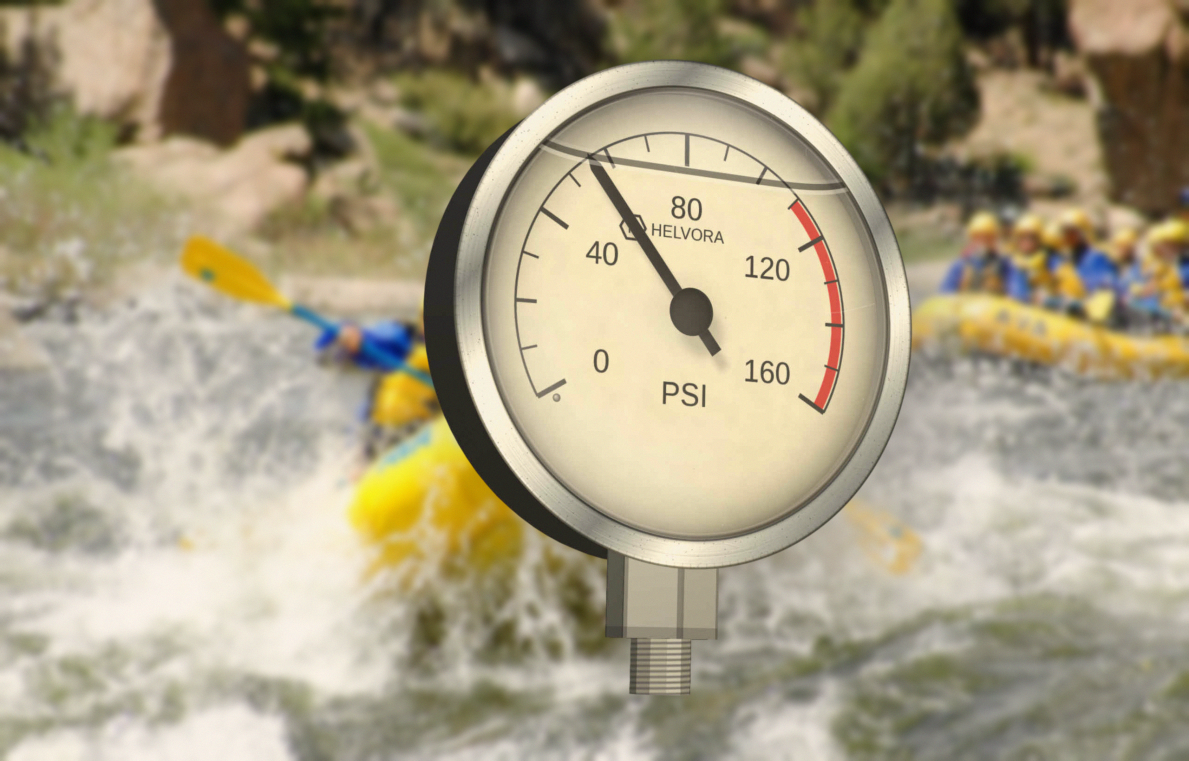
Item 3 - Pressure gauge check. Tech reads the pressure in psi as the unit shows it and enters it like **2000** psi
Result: **55** psi
